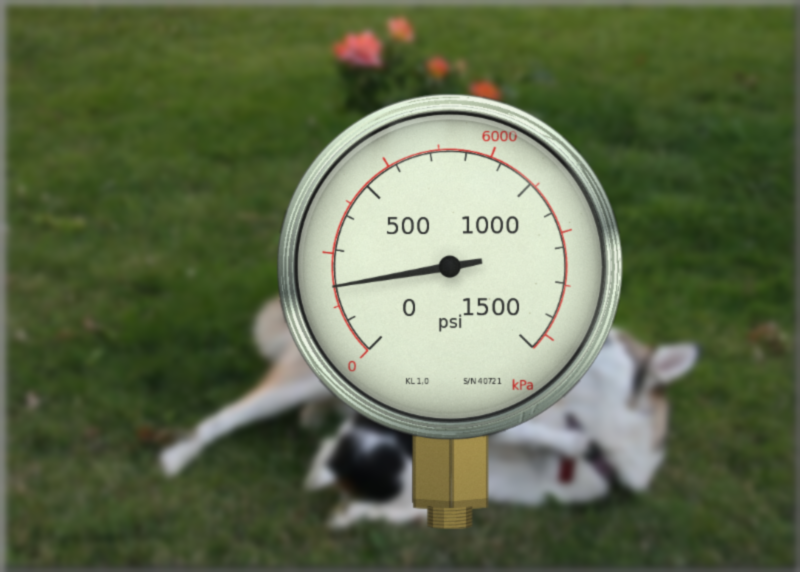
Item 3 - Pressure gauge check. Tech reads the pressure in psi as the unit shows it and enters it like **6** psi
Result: **200** psi
